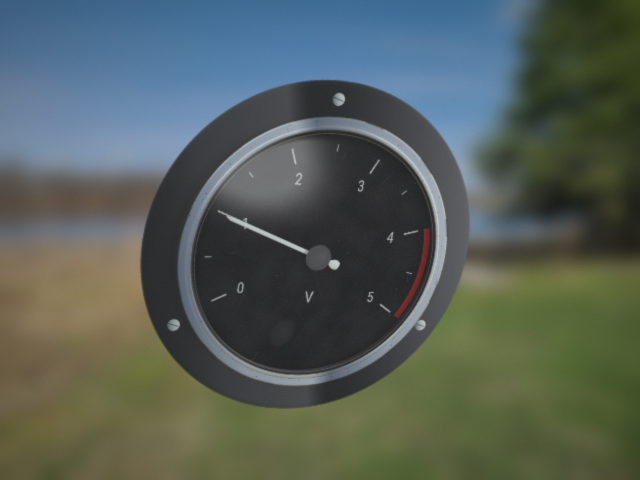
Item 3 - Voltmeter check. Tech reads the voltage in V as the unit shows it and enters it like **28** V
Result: **1** V
